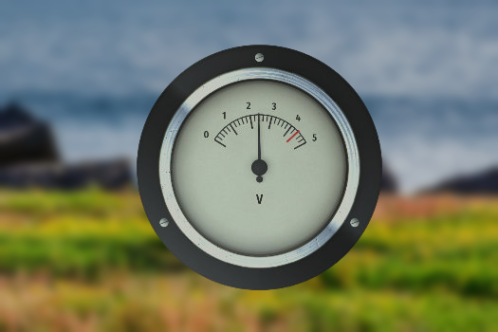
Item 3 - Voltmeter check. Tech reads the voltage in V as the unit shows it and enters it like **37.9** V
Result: **2.4** V
